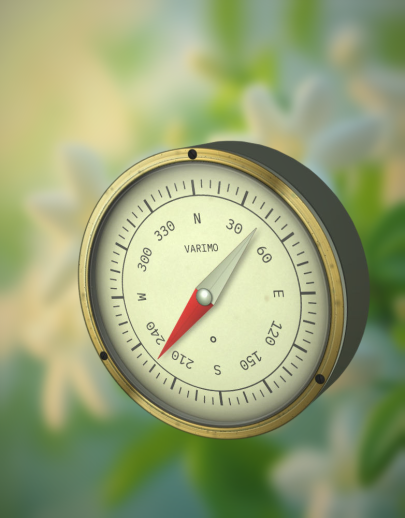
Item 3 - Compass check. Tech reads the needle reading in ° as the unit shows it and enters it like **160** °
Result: **225** °
